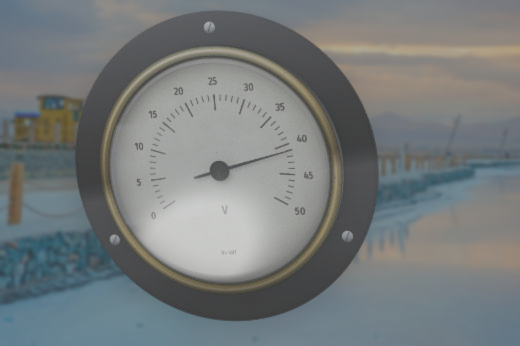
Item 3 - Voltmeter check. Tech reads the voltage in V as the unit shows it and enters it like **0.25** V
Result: **41** V
